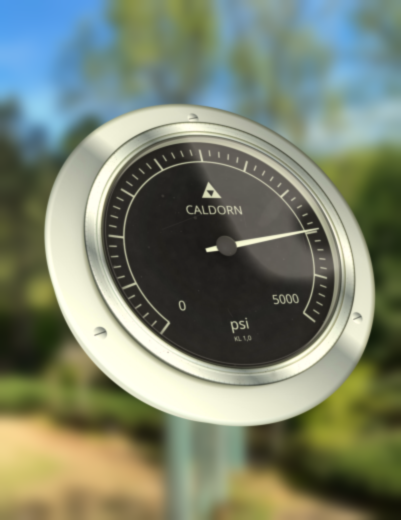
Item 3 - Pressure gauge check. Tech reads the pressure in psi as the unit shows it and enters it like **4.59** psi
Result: **4000** psi
